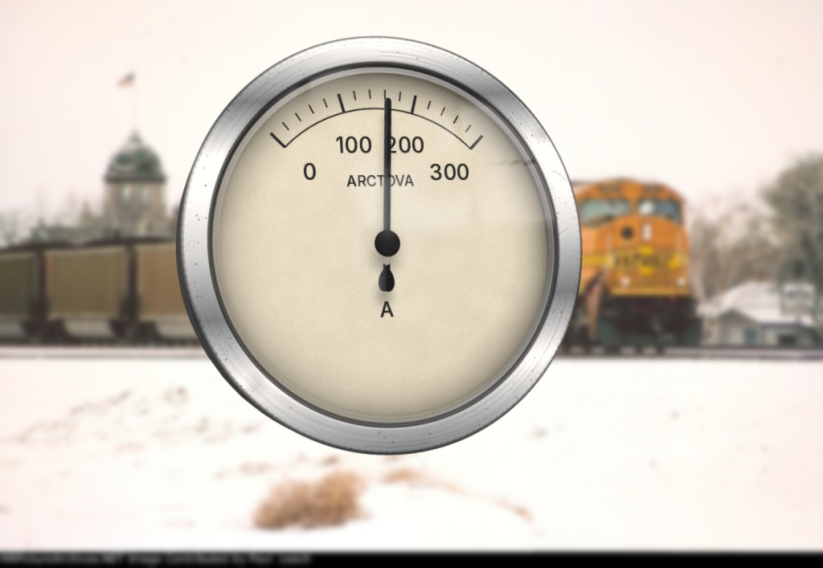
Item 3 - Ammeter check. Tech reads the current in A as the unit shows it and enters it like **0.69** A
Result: **160** A
